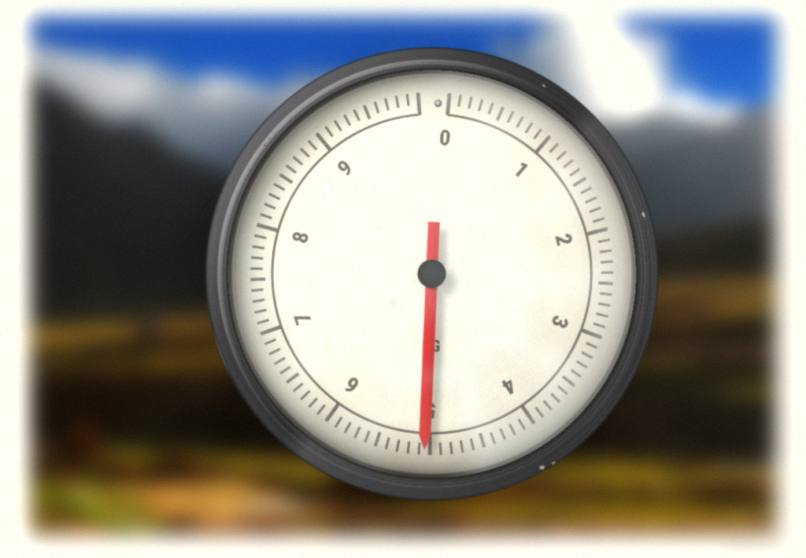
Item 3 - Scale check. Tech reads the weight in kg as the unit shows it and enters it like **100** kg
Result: **5.05** kg
